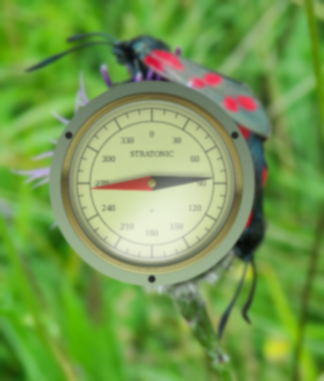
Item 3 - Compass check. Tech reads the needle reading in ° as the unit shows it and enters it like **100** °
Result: **265** °
